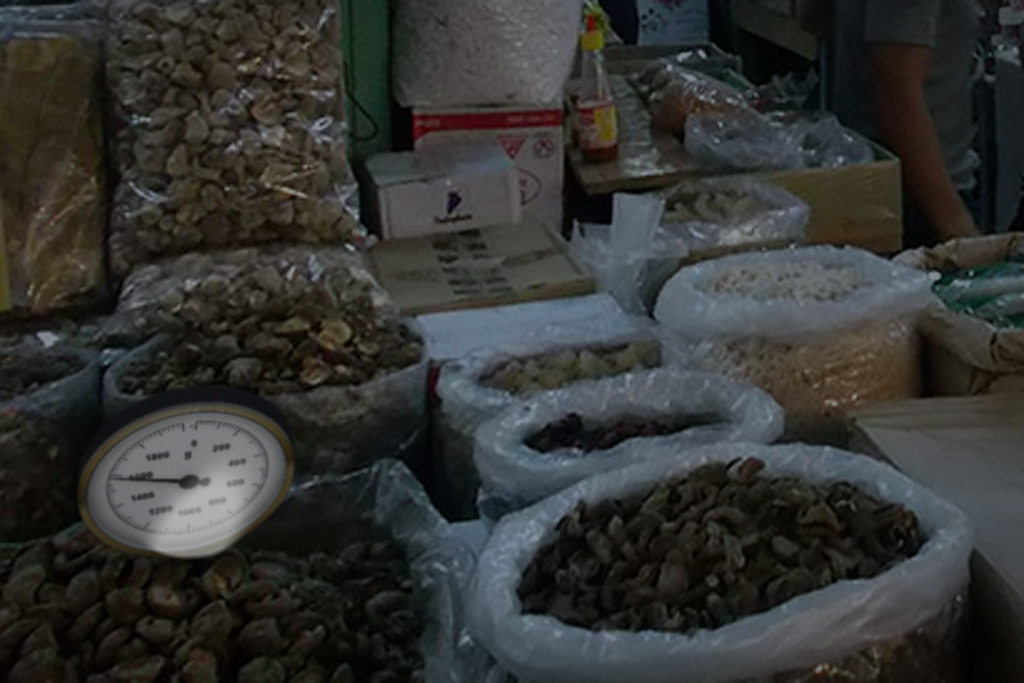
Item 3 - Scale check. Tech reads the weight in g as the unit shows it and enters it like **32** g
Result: **1600** g
